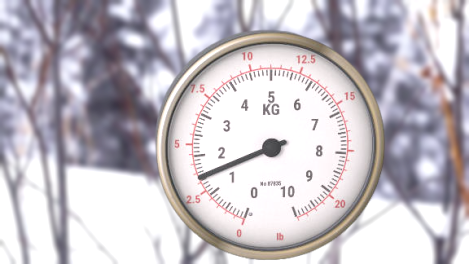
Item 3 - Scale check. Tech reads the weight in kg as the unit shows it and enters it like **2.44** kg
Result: **1.5** kg
